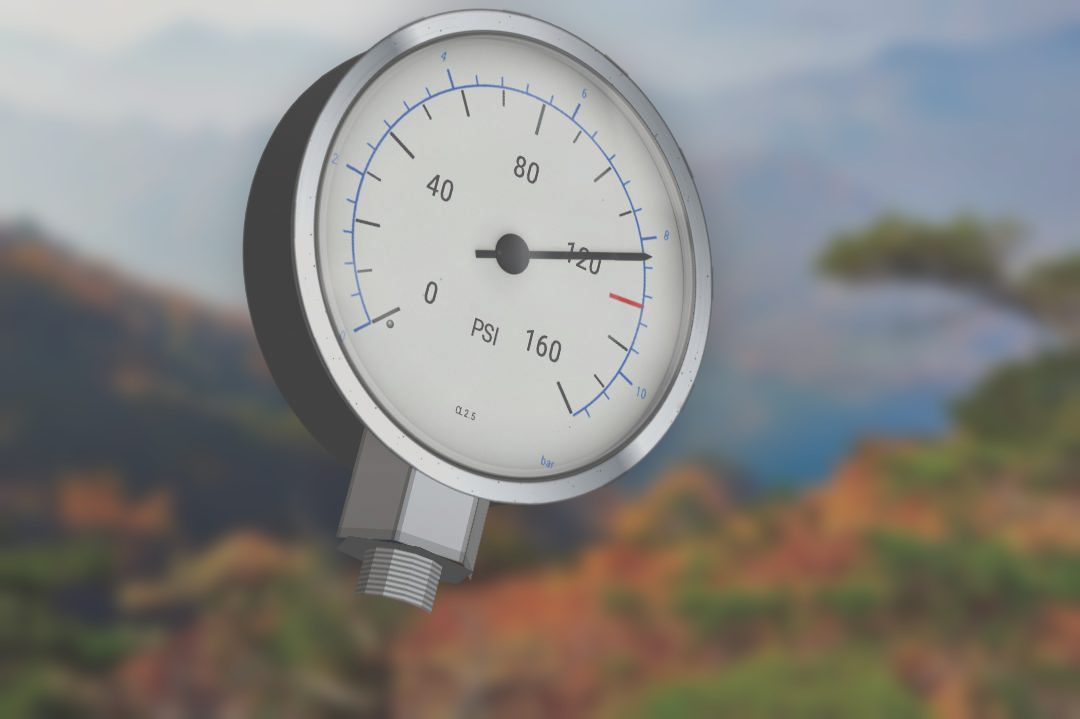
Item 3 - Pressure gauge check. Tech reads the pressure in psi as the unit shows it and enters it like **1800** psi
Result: **120** psi
